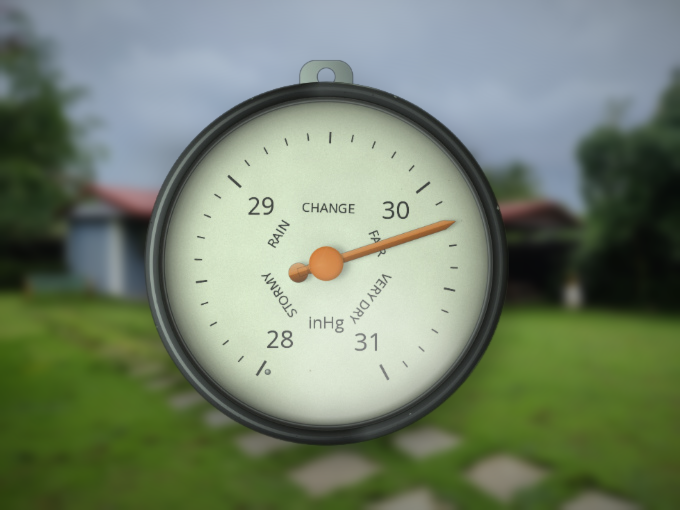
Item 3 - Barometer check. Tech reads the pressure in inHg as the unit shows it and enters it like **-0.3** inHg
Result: **30.2** inHg
